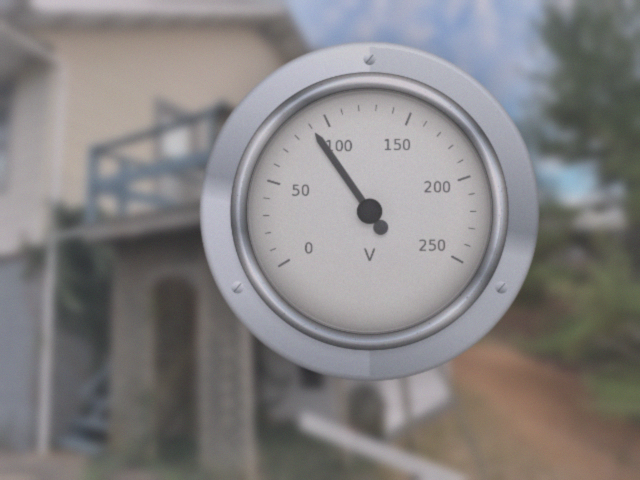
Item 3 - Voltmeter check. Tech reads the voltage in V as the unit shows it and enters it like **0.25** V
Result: **90** V
